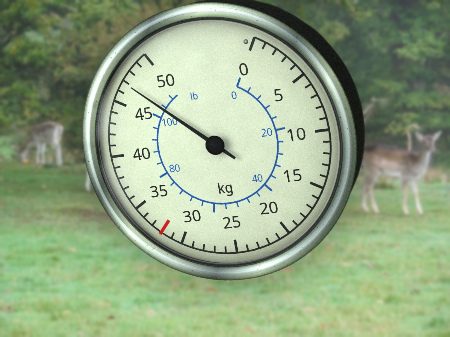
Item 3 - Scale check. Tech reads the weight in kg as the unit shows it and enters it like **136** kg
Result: **47** kg
